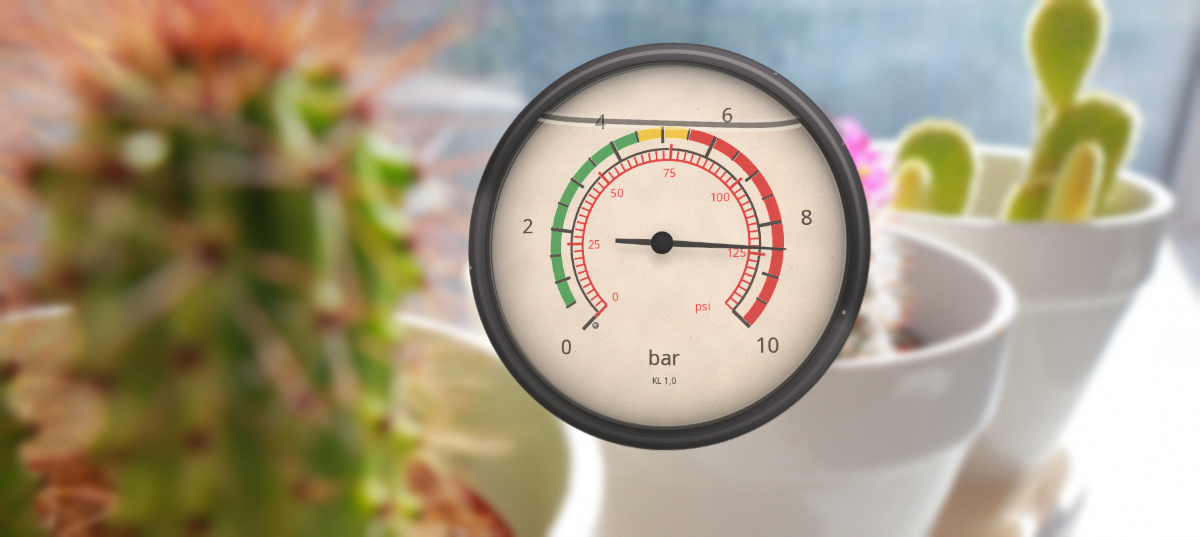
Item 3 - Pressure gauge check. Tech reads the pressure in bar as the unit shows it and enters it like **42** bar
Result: **8.5** bar
